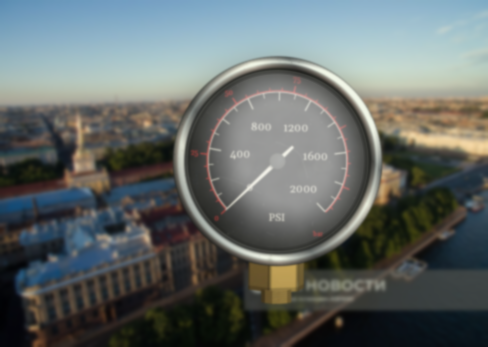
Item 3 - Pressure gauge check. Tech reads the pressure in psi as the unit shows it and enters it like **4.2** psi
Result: **0** psi
